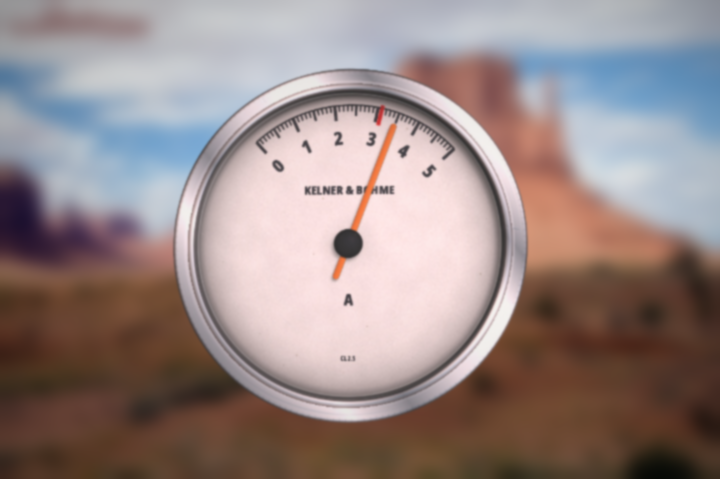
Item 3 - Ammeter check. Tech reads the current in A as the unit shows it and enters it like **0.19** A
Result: **3.5** A
